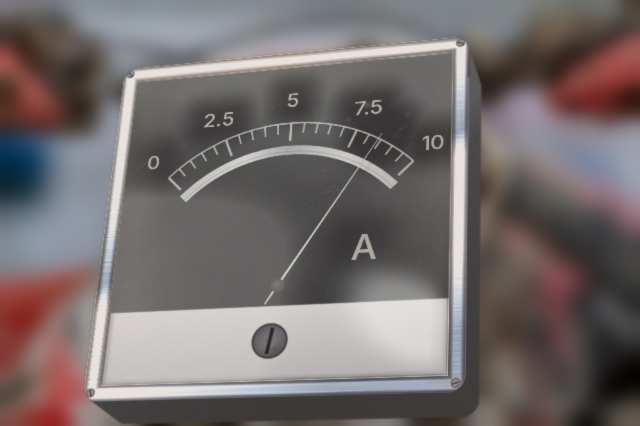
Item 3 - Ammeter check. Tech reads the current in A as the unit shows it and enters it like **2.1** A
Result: **8.5** A
